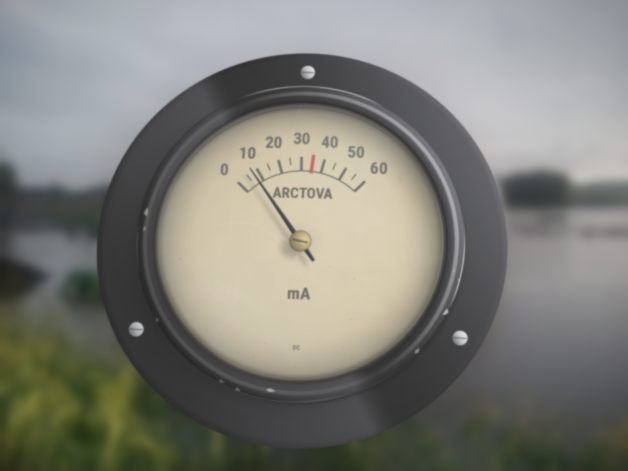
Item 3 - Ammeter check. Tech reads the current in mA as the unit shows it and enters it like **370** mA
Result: **7.5** mA
